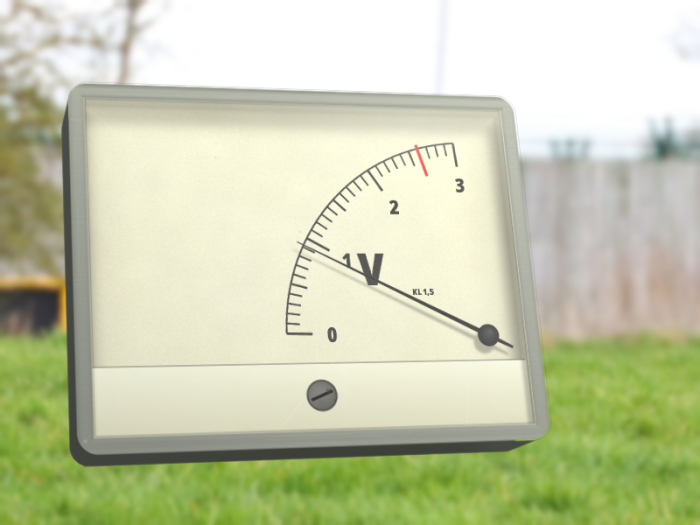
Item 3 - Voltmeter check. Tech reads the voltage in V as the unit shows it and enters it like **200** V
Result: **0.9** V
